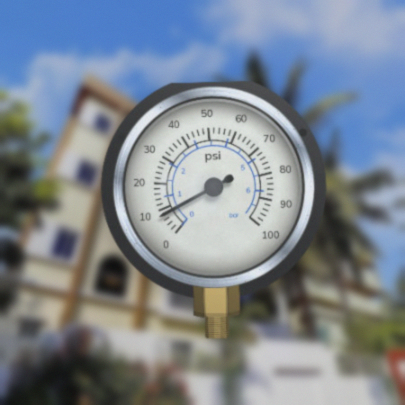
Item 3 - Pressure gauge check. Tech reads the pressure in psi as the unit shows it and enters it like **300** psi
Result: **8** psi
